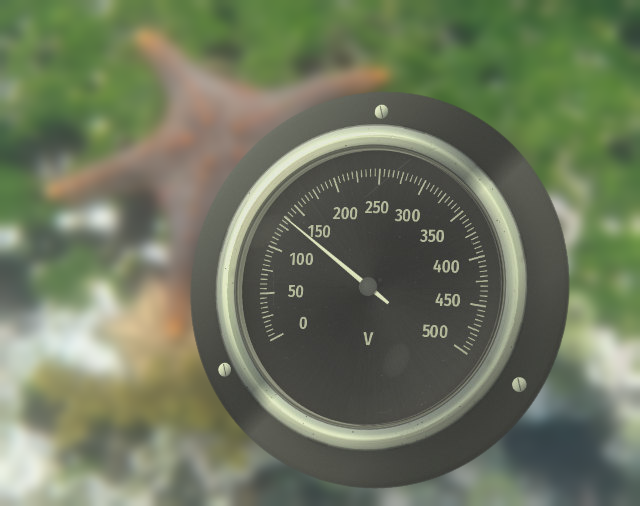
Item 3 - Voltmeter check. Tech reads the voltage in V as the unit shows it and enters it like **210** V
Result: **135** V
